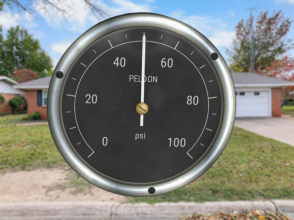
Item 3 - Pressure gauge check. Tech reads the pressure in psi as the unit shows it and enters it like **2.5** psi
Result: **50** psi
